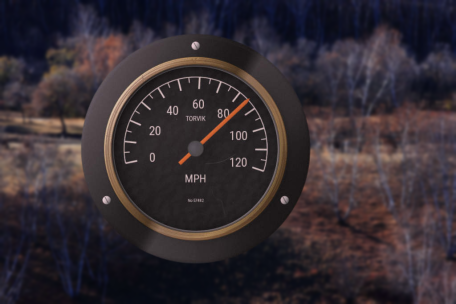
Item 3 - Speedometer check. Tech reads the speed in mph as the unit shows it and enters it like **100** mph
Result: **85** mph
